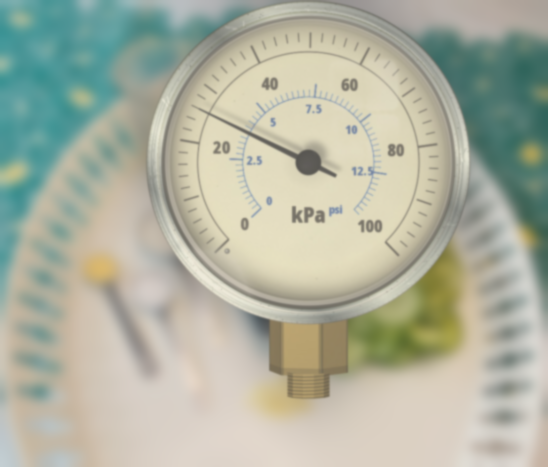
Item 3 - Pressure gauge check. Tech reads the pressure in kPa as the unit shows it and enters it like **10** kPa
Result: **26** kPa
